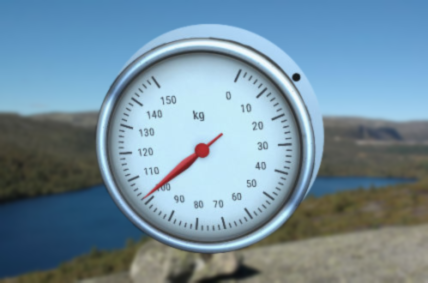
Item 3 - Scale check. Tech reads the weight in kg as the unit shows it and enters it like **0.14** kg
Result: **102** kg
